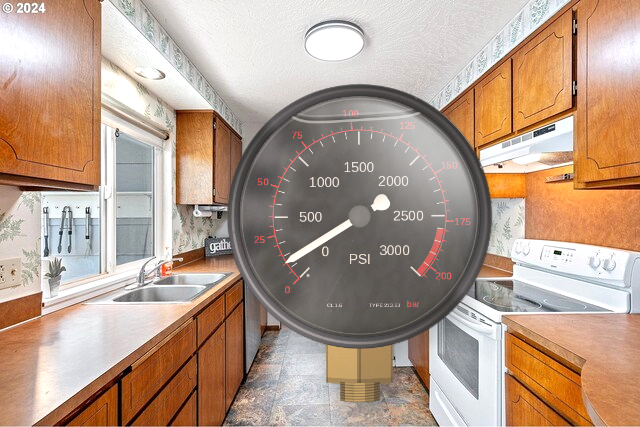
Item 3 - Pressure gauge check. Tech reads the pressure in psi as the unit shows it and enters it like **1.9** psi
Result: **150** psi
